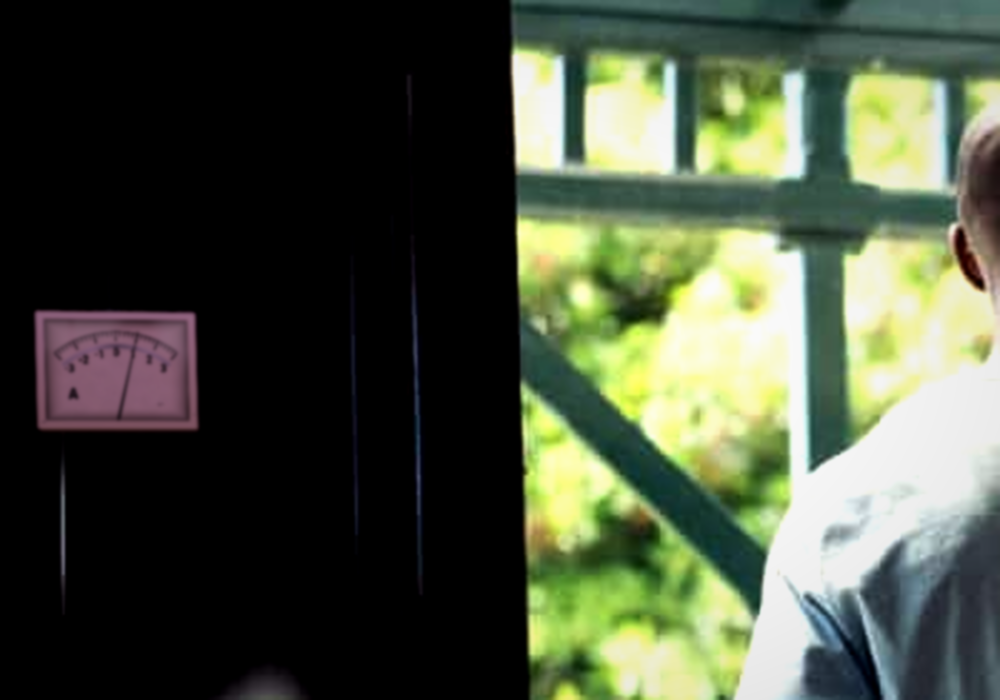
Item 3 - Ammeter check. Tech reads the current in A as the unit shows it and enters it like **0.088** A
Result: **1** A
